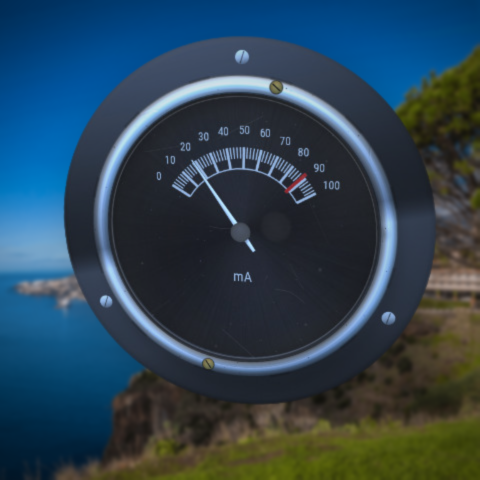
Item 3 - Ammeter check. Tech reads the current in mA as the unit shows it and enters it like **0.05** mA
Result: **20** mA
